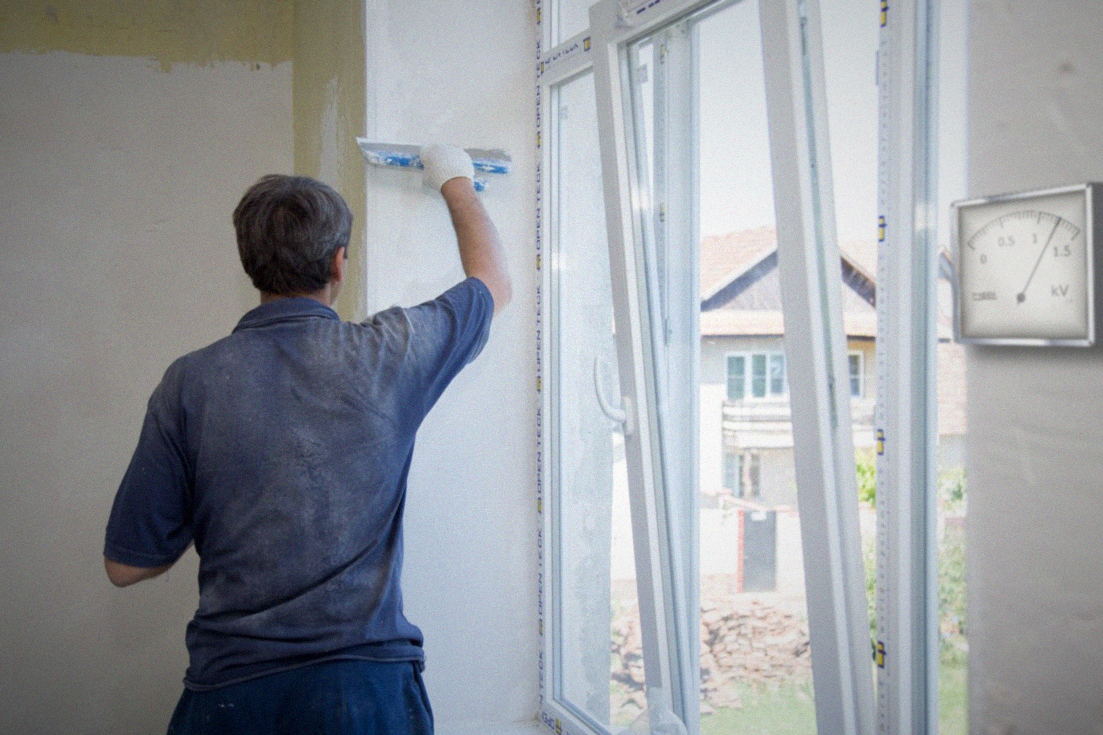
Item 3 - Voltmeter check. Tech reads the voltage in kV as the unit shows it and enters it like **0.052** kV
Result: **1.25** kV
